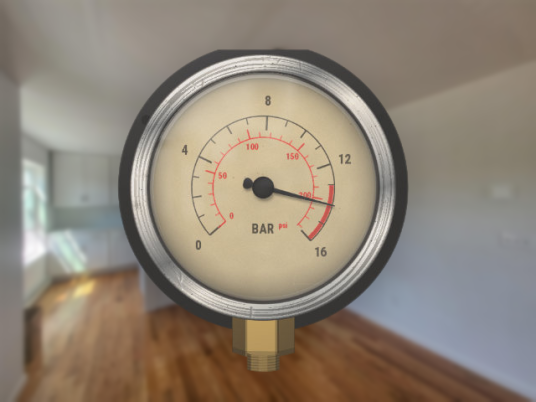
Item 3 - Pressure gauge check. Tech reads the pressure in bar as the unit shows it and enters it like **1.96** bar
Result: **14** bar
